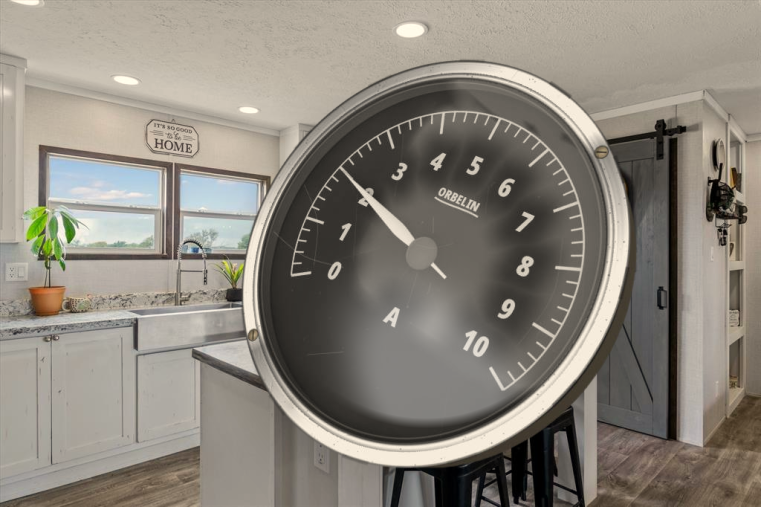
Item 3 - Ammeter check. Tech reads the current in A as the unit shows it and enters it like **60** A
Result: **2** A
